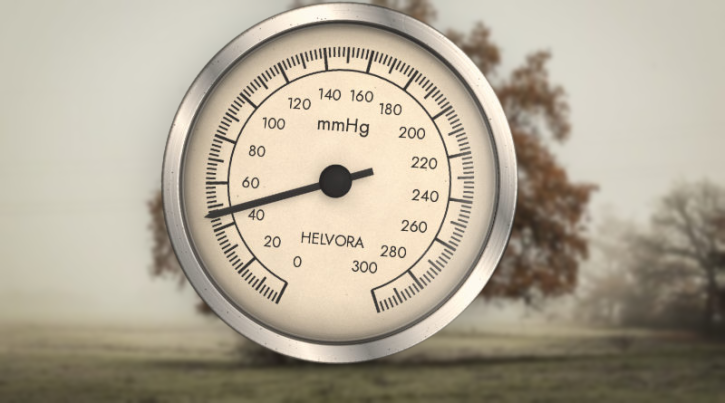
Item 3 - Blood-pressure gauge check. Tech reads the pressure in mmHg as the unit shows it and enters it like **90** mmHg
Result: **46** mmHg
